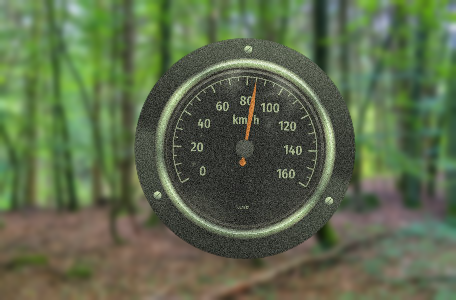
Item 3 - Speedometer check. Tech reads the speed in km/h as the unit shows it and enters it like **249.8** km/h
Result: **85** km/h
